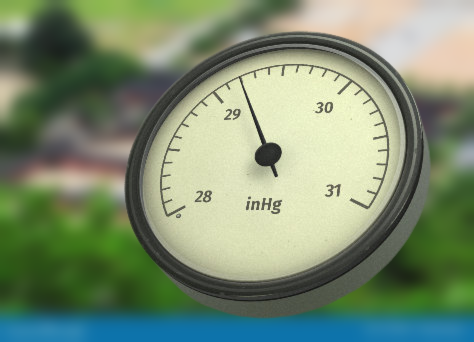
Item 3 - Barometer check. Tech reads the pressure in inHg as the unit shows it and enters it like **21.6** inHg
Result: **29.2** inHg
